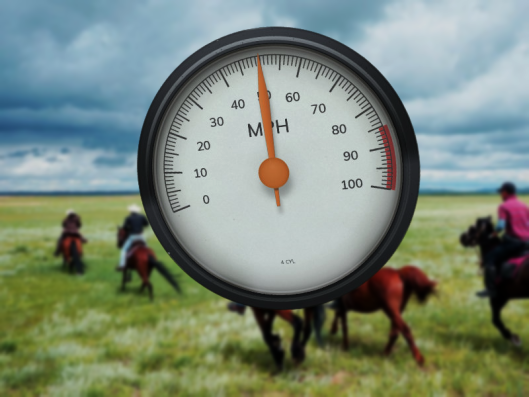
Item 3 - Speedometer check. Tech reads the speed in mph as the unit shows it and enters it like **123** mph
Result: **50** mph
